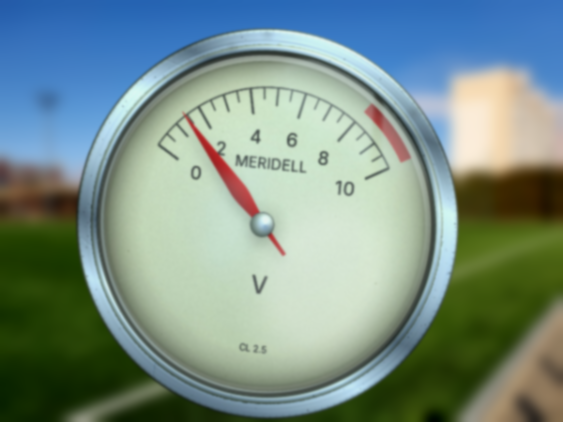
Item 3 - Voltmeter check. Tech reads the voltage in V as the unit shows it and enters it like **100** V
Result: **1.5** V
